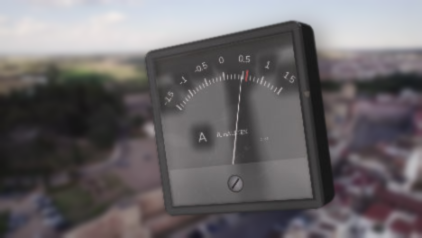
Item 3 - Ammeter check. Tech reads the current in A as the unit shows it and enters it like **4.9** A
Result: **0.5** A
